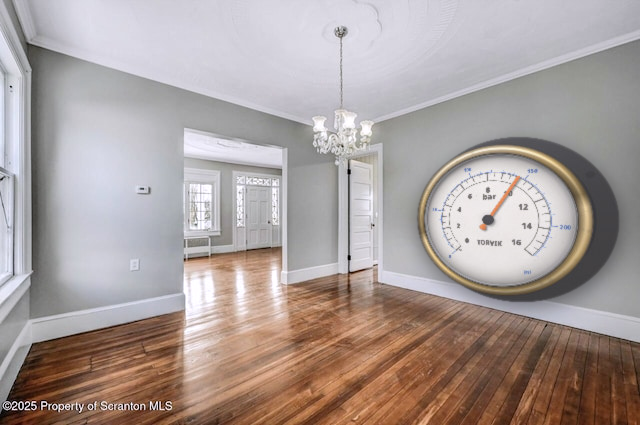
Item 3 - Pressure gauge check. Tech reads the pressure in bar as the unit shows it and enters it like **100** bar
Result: **10** bar
